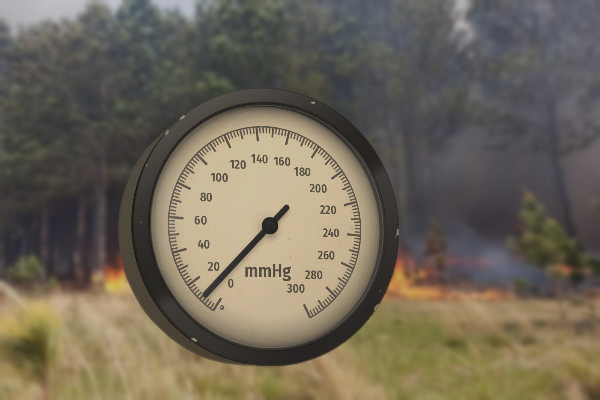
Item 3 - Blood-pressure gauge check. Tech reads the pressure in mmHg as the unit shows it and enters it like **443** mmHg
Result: **10** mmHg
